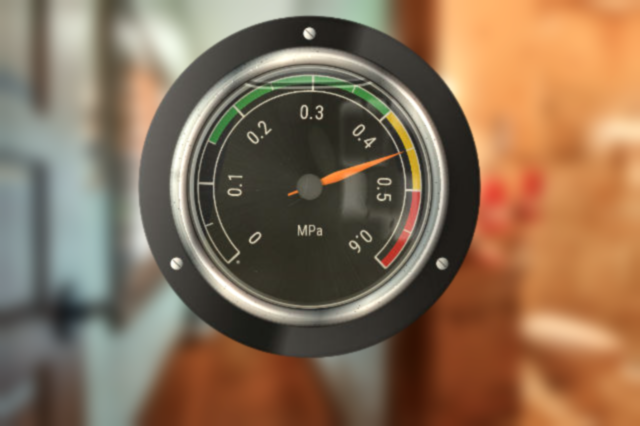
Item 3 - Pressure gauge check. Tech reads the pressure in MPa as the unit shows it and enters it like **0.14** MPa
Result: **0.45** MPa
